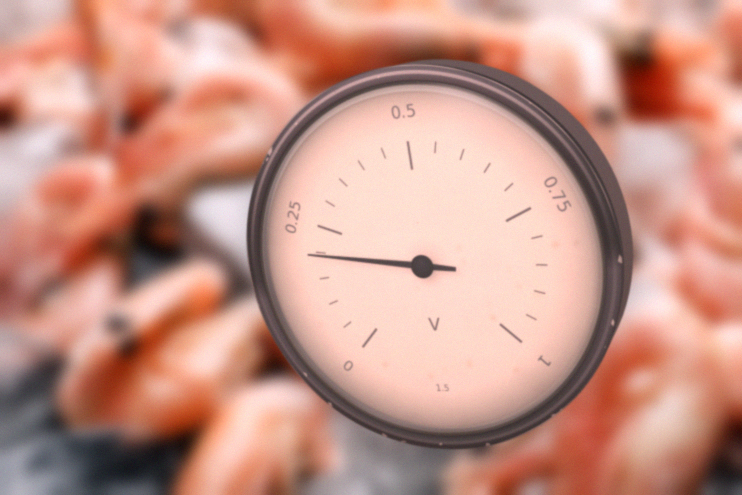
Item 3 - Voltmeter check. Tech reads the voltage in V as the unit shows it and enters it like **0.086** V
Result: **0.2** V
